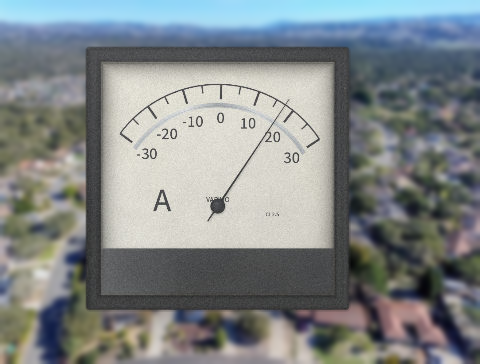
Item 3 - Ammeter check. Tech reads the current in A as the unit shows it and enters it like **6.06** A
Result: **17.5** A
